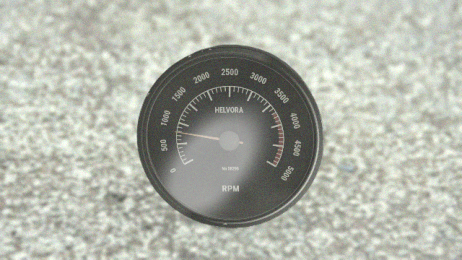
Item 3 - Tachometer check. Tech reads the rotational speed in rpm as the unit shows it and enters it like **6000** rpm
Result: **800** rpm
